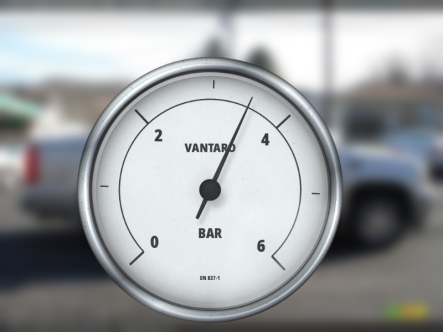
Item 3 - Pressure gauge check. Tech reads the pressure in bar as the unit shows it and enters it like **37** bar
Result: **3.5** bar
